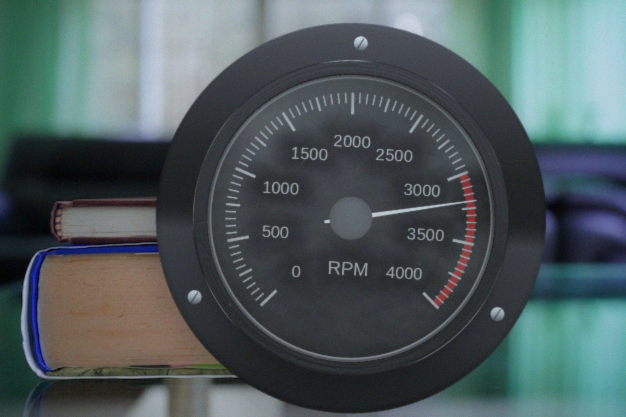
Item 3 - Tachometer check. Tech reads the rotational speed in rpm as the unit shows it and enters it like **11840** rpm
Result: **3200** rpm
